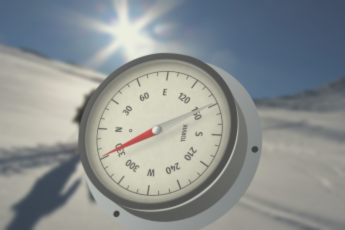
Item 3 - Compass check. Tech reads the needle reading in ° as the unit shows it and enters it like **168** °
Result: **330** °
